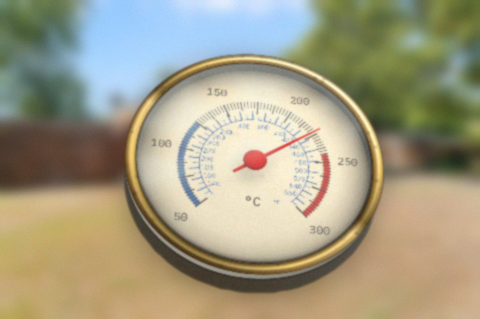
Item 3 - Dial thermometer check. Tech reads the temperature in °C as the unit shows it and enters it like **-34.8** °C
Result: **225** °C
